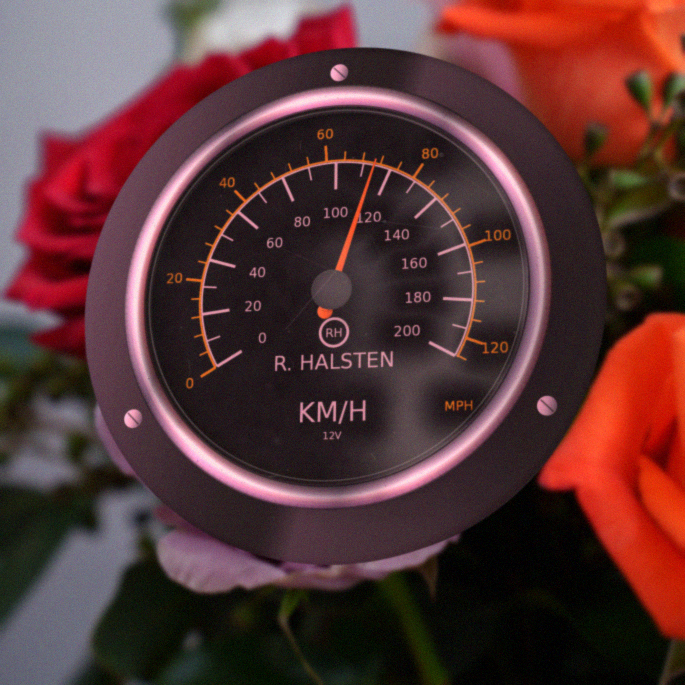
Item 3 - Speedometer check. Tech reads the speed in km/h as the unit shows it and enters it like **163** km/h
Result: **115** km/h
